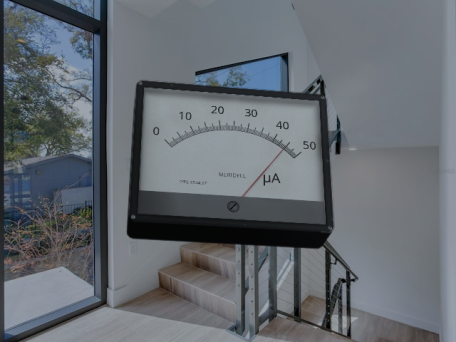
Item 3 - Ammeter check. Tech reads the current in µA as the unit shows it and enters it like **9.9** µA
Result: **45** µA
